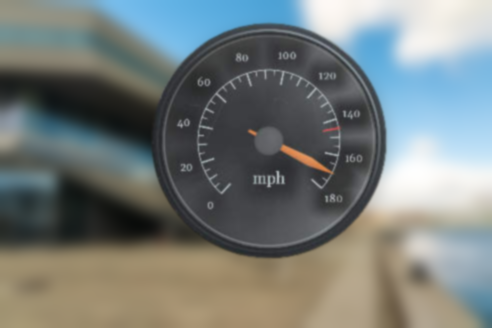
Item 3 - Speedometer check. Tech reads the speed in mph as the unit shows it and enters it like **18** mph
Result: **170** mph
